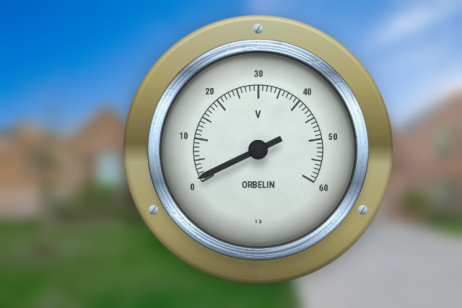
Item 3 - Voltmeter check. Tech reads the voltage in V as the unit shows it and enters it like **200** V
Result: **1** V
